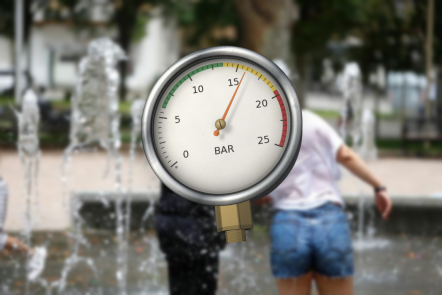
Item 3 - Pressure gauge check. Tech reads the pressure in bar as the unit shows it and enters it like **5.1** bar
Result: **16** bar
